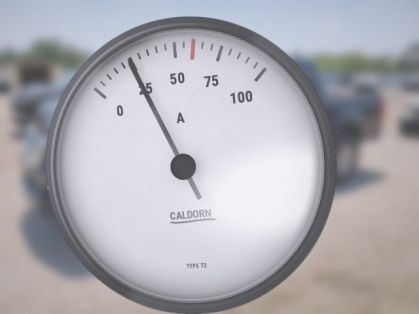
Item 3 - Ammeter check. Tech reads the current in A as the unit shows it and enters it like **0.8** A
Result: **25** A
